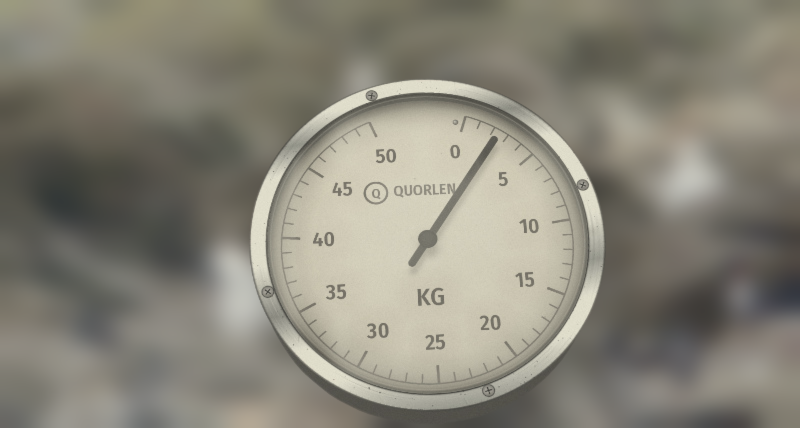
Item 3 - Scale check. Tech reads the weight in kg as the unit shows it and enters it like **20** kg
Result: **2.5** kg
